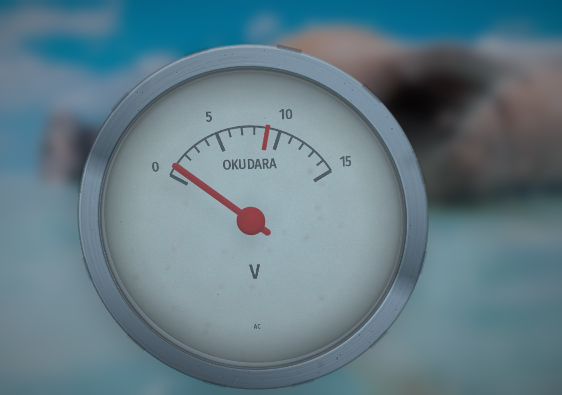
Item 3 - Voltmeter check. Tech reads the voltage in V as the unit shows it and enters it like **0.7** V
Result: **1** V
